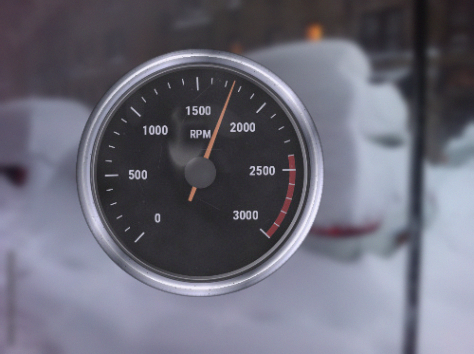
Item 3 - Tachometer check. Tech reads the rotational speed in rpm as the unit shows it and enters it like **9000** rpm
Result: **1750** rpm
